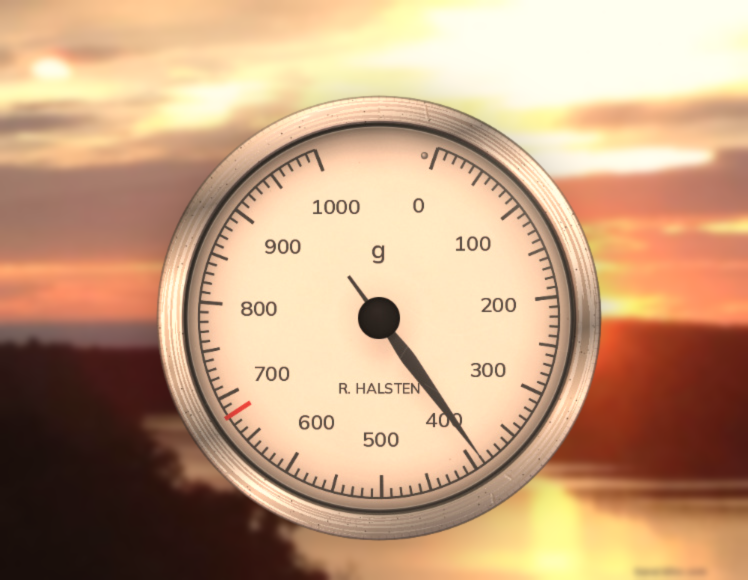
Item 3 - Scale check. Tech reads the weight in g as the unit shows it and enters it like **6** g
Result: **390** g
